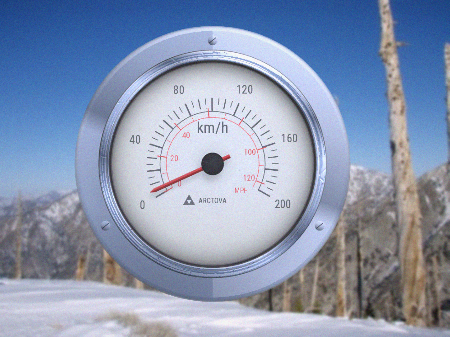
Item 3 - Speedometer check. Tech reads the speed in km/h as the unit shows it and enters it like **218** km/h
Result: **5** km/h
